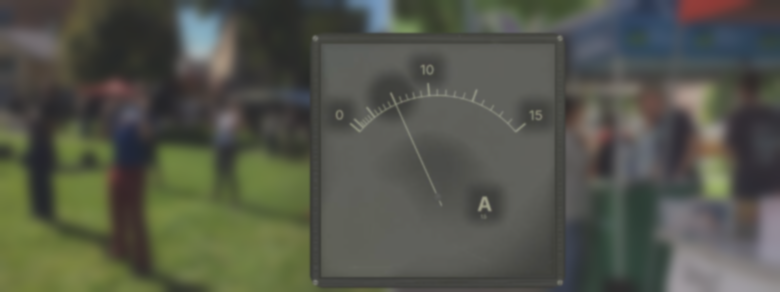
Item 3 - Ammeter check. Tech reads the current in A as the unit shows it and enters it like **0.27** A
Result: **7.5** A
